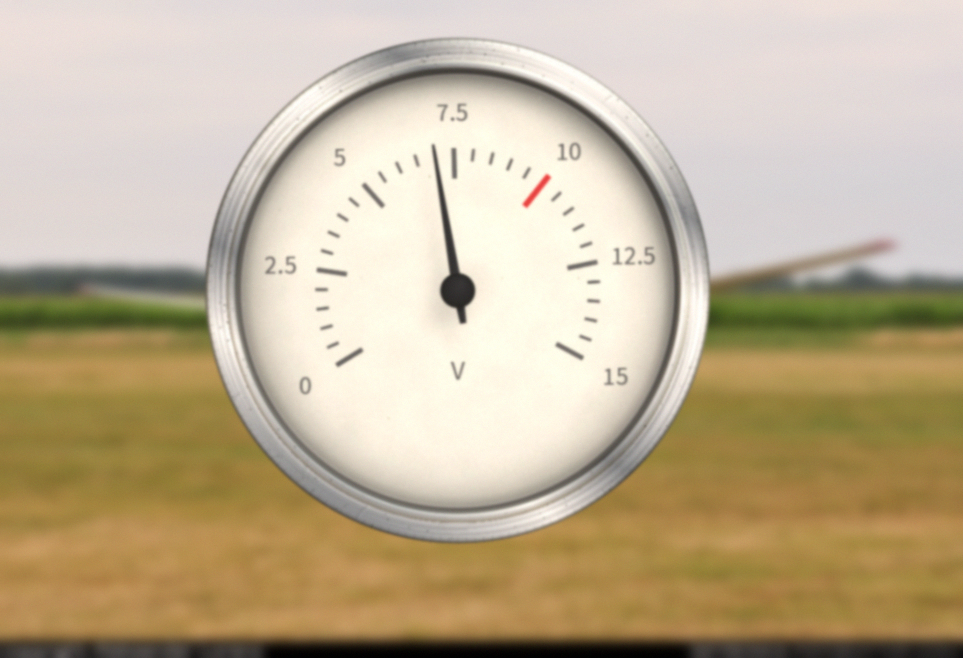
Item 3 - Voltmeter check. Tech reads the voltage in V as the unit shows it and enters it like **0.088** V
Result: **7** V
